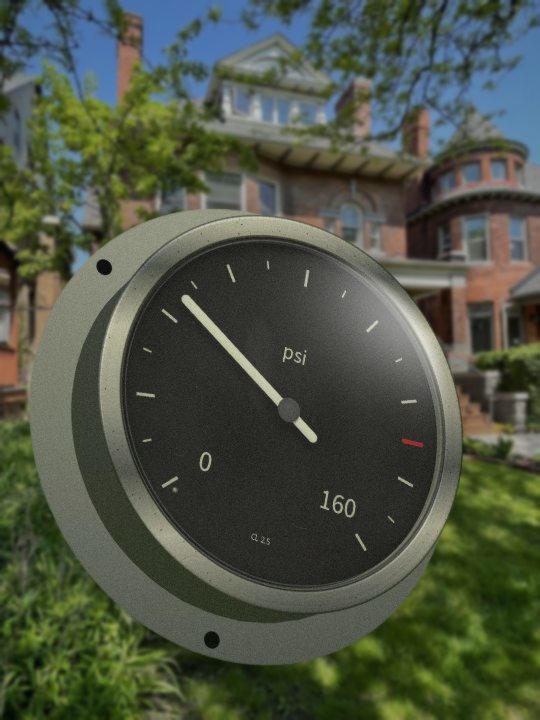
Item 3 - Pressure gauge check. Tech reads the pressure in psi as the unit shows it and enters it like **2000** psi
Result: **45** psi
